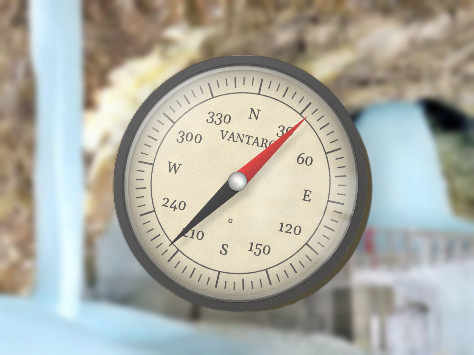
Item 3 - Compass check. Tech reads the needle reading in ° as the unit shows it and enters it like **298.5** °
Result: **35** °
